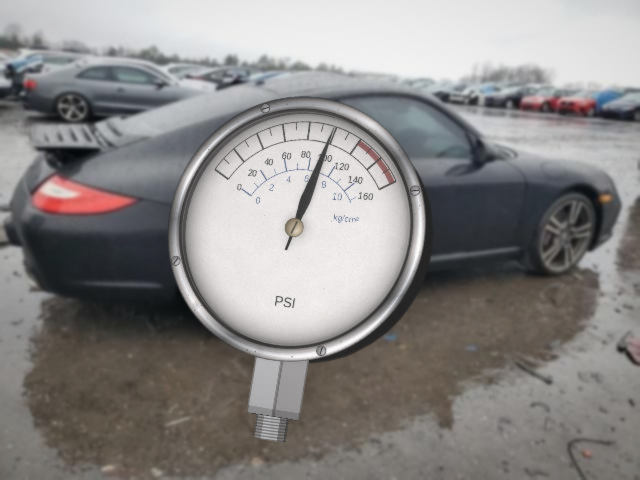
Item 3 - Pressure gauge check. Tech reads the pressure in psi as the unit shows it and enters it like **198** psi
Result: **100** psi
